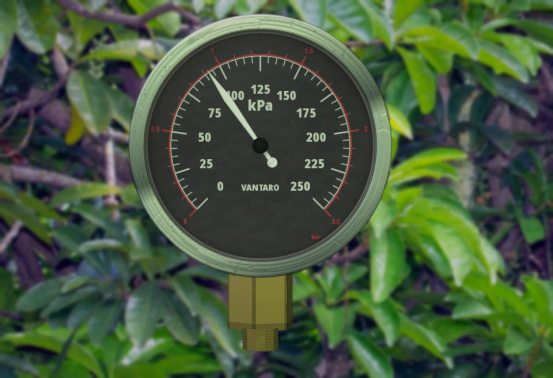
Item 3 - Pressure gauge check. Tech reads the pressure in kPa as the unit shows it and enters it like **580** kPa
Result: **92.5** kPa
